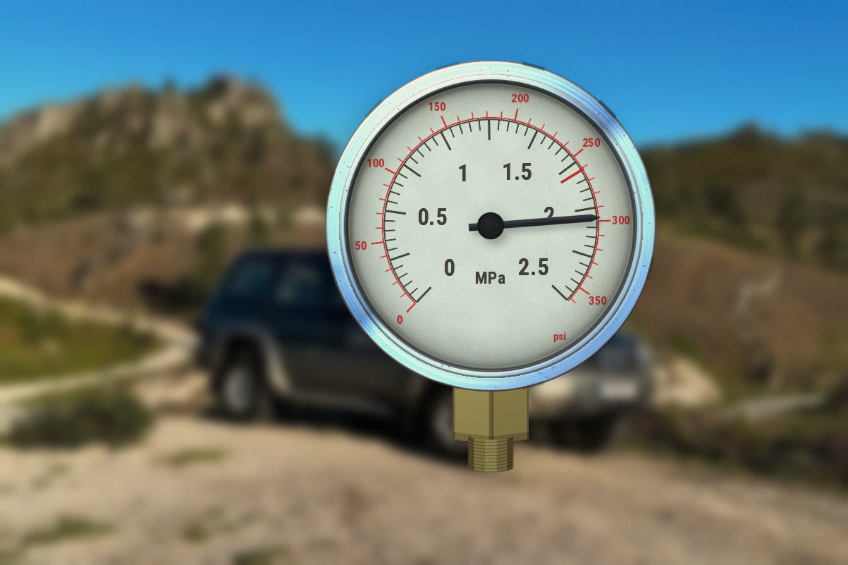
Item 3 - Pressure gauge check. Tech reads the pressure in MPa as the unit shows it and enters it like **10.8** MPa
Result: **2.05** MPa
